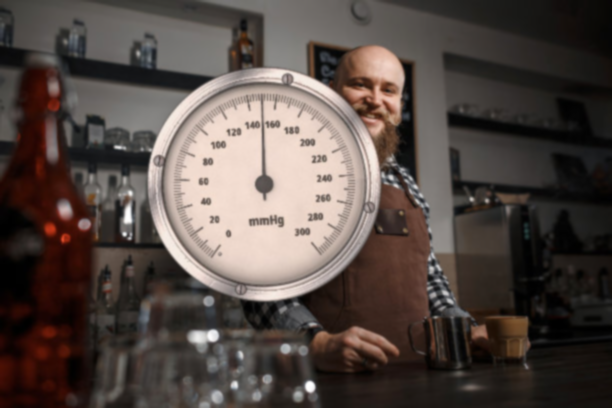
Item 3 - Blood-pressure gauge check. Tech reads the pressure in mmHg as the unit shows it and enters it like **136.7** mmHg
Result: **150** mmHg
